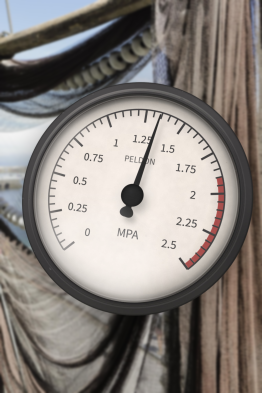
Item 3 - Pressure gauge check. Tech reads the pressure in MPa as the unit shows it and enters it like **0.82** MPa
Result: **1.35** MPa
